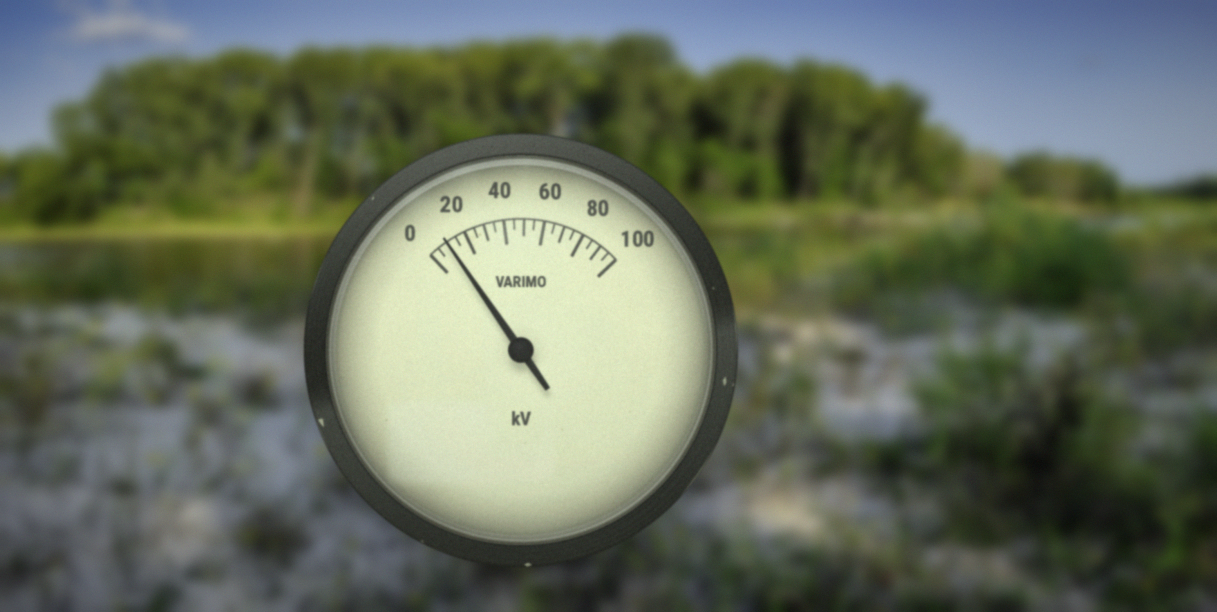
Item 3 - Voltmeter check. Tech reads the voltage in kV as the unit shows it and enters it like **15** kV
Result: **10** kV
